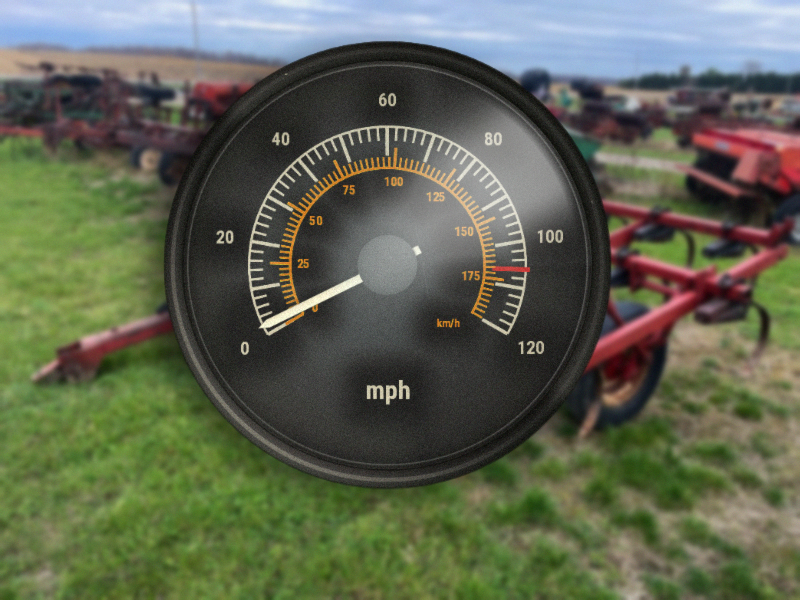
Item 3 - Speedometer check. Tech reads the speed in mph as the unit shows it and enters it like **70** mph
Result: **2** mph
